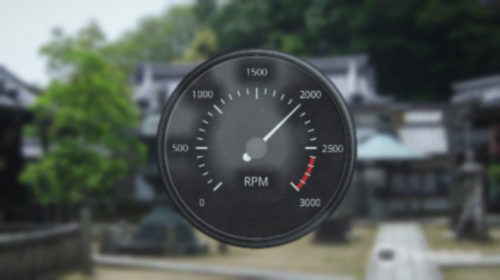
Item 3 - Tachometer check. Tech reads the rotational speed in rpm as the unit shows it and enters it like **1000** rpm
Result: **2000** rpm
